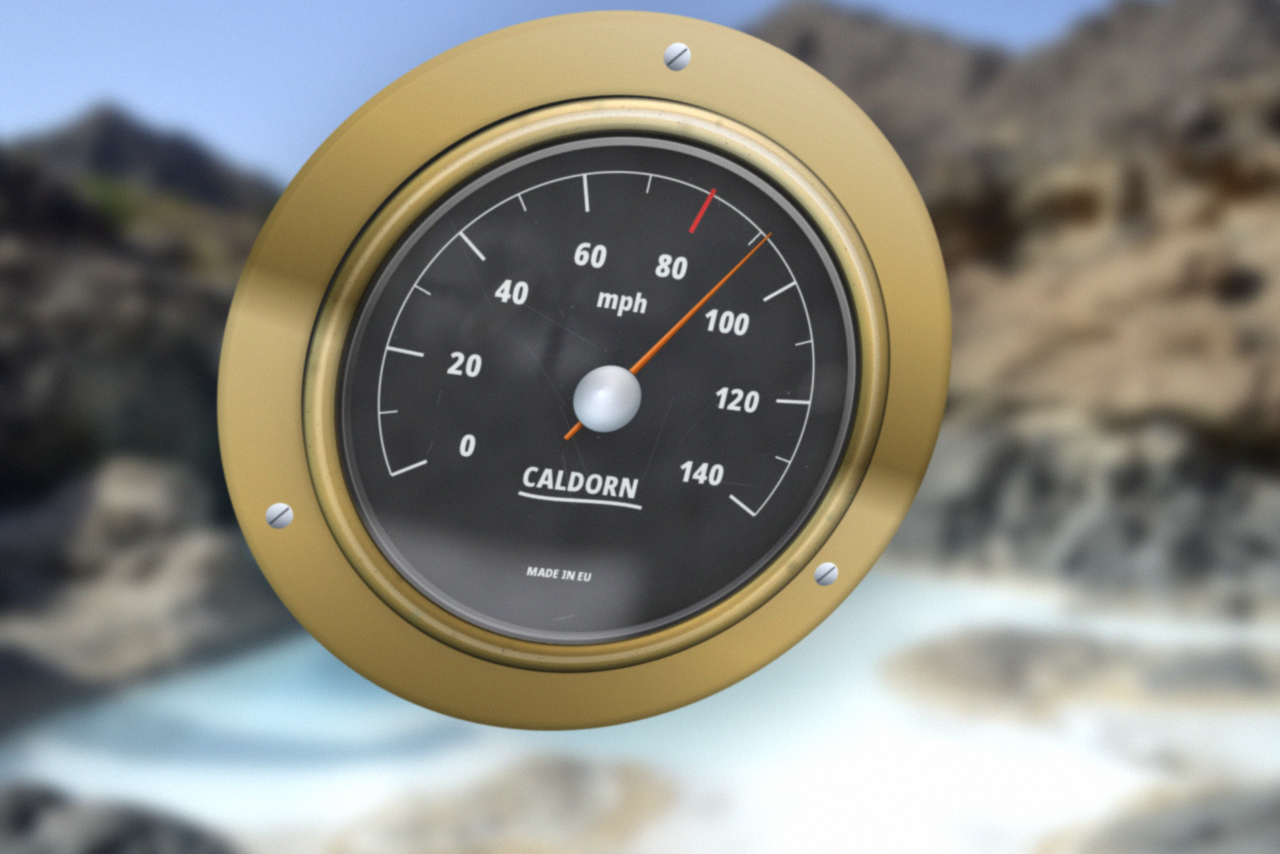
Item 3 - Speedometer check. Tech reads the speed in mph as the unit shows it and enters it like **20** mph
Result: **90** mph
